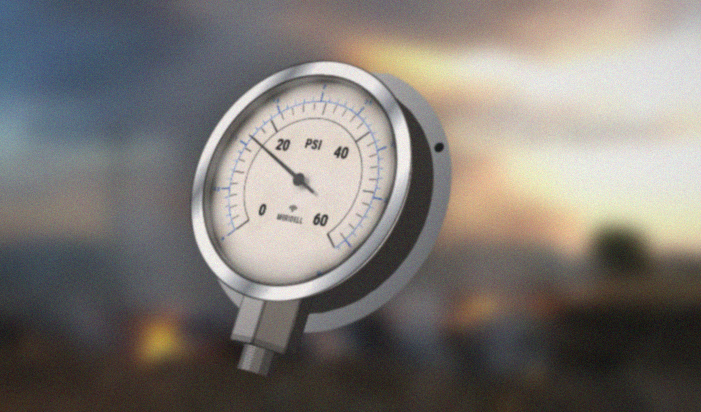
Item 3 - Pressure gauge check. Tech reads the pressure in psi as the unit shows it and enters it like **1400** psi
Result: **16** psi
